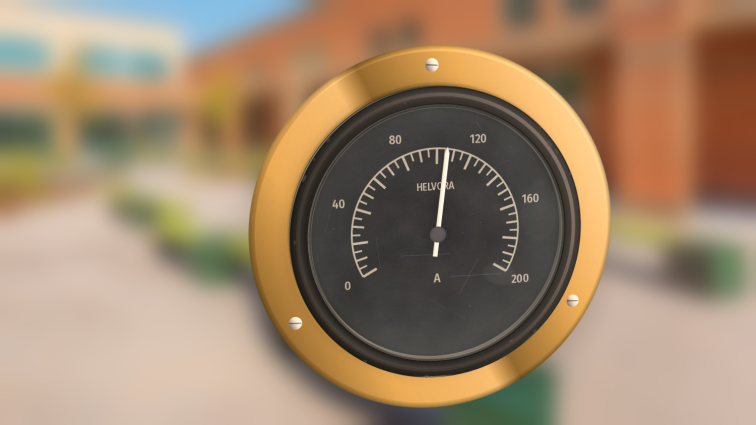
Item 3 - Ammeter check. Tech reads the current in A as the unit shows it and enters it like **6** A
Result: **105** A
